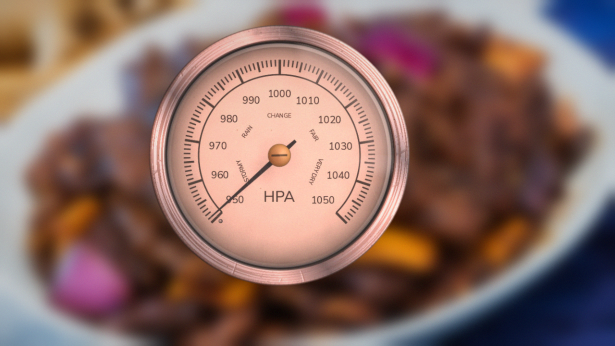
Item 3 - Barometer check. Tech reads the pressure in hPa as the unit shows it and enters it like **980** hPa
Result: **951** hPa
